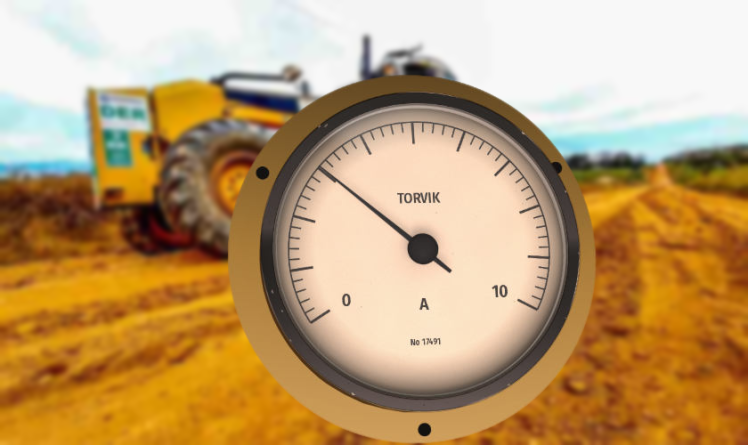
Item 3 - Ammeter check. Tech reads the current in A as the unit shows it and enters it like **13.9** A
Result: **3** A
